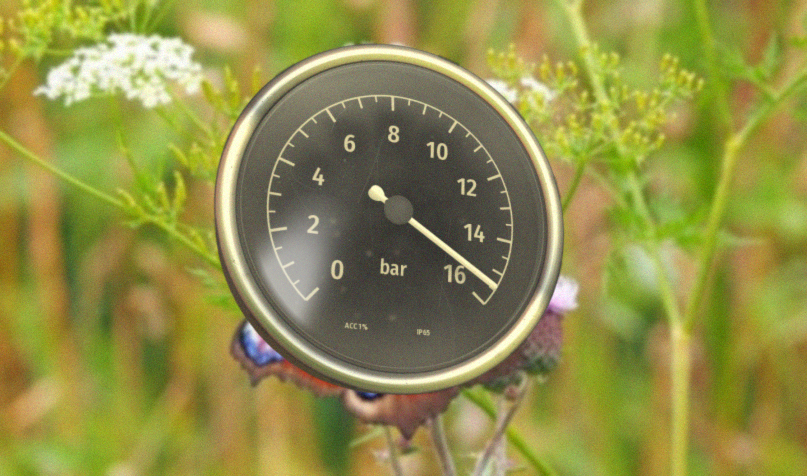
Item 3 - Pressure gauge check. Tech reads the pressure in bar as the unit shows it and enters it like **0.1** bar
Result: **15.5** bar
